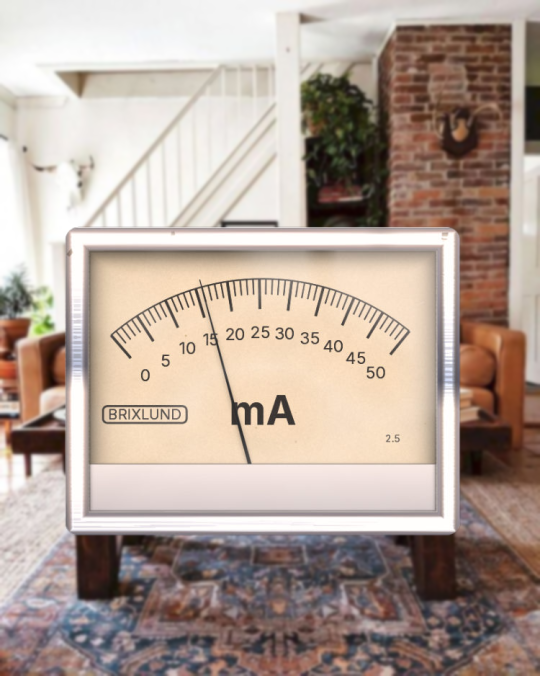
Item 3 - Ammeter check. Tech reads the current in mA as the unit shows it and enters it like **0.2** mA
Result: **16** mA
